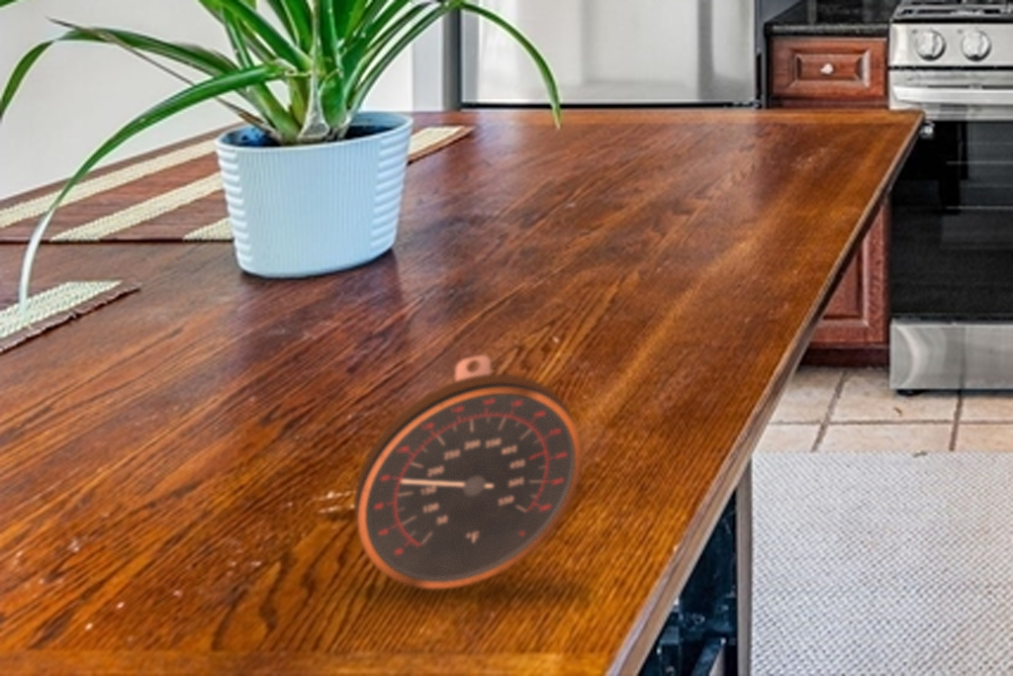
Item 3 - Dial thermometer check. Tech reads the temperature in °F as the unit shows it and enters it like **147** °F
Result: **175** °F
